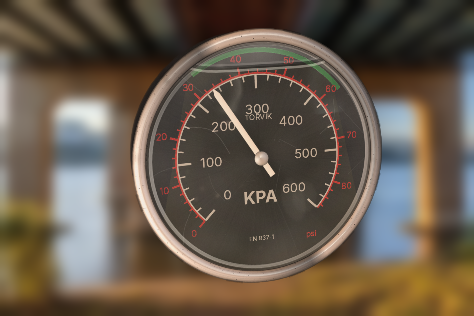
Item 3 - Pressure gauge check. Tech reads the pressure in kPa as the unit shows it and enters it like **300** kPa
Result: **230** kPa
